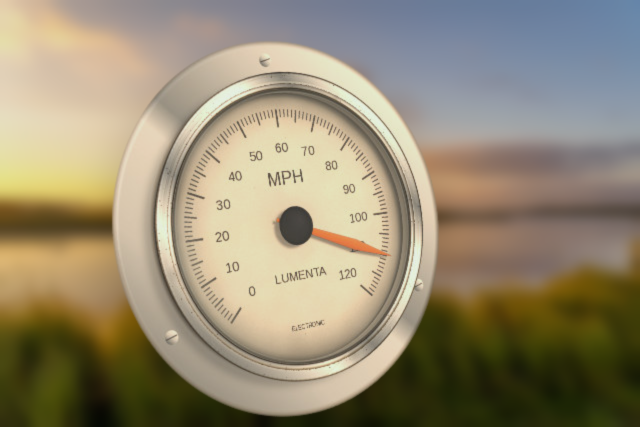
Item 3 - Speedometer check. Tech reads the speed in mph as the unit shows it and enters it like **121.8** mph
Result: **110** mph
